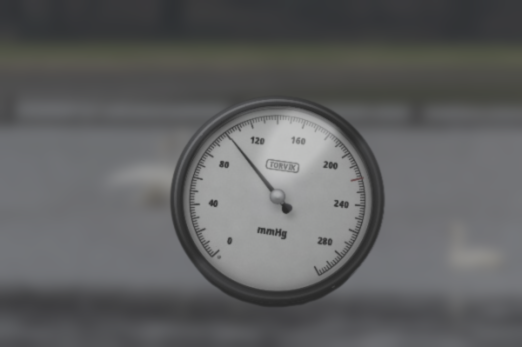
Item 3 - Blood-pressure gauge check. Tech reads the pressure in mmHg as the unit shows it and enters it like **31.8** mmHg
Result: **100** mmHg
